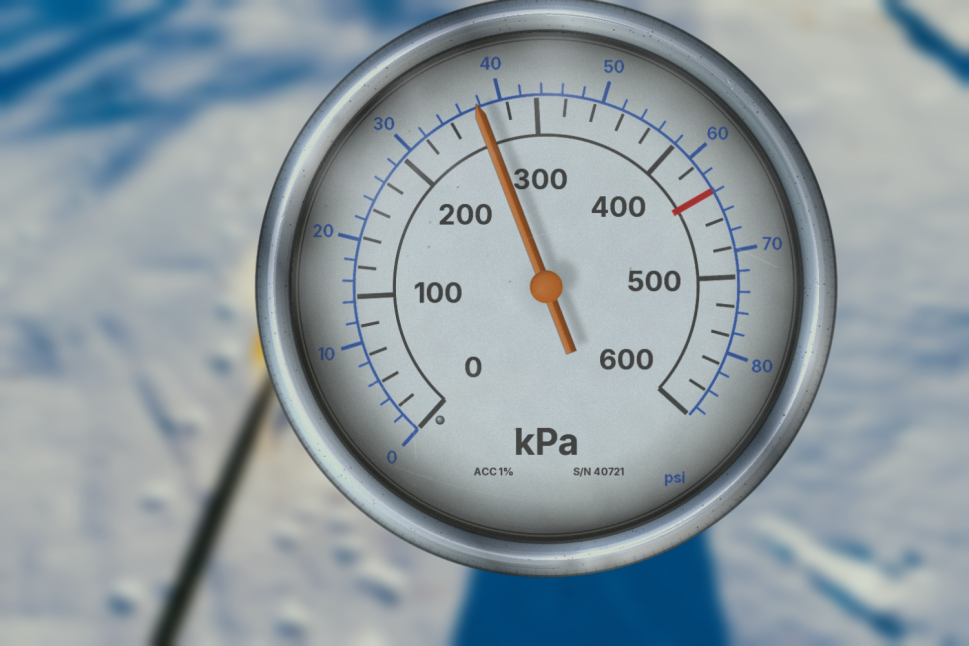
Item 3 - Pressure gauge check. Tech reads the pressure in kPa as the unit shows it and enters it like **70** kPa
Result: **260** kPa
